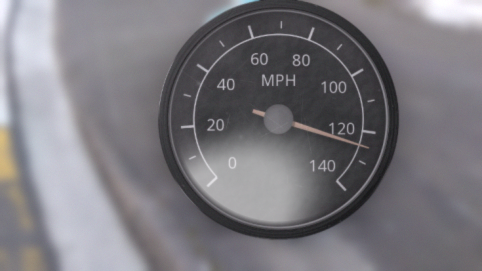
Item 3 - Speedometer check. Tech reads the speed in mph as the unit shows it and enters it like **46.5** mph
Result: **125** mph
